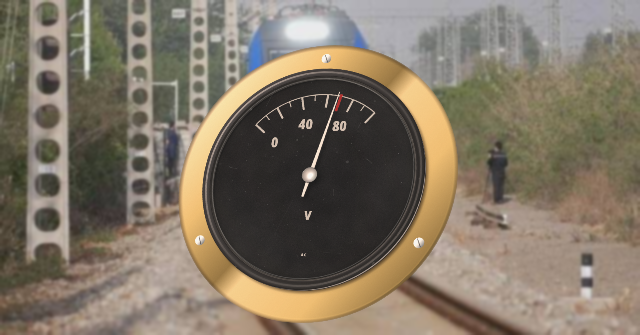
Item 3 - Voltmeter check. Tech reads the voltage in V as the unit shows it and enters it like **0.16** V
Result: **70** V
